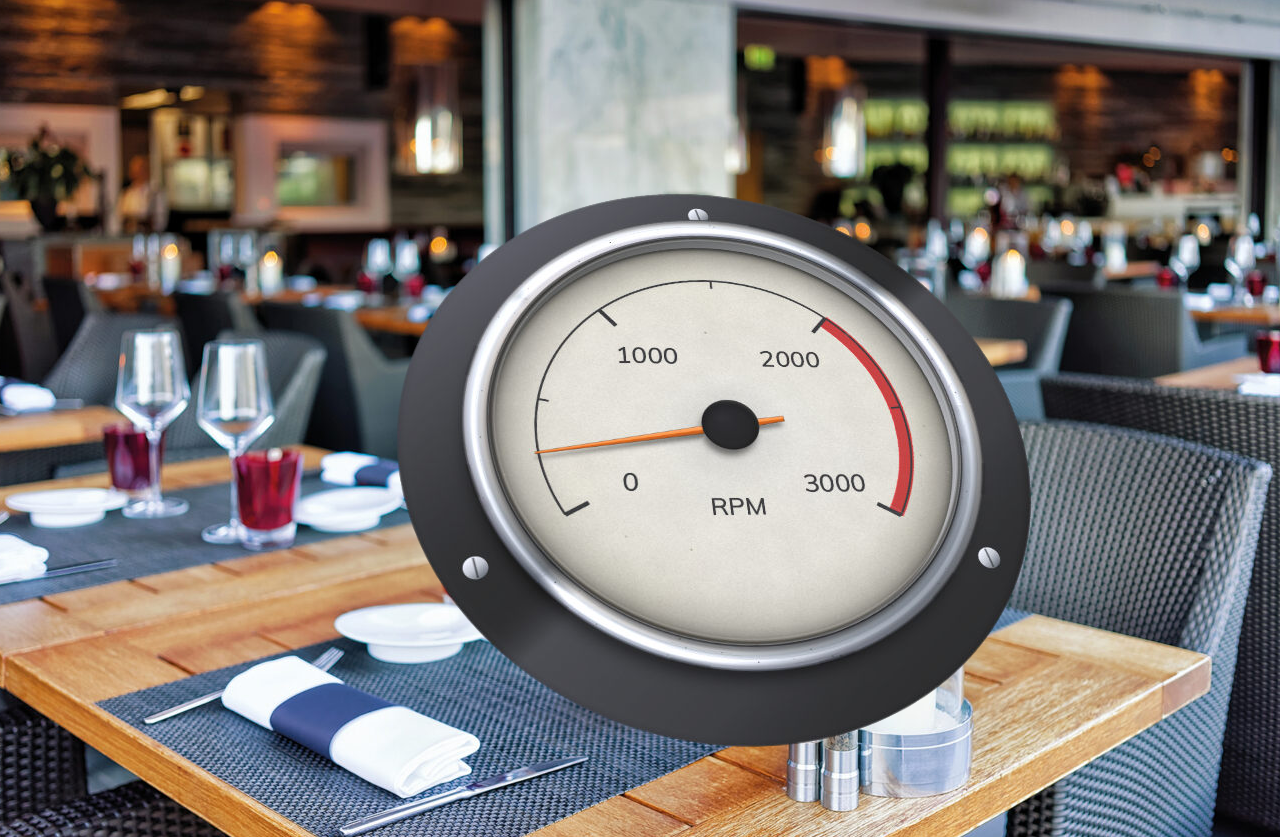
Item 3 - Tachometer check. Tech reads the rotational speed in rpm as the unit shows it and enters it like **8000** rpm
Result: **250** rpm
